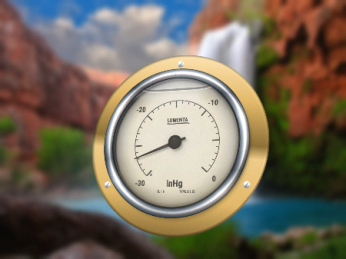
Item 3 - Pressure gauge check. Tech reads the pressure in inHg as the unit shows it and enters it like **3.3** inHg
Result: **-27** inHg
